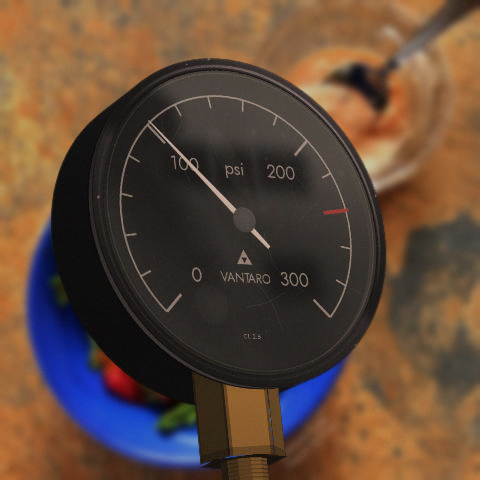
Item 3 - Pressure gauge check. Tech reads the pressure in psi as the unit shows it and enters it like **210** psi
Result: **100** psi
